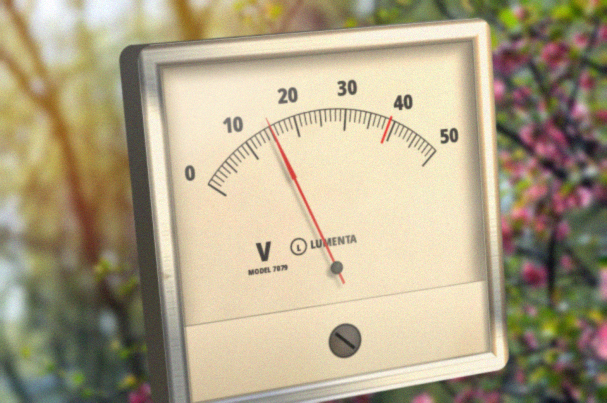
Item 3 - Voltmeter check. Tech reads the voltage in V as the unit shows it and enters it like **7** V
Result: **15** V
